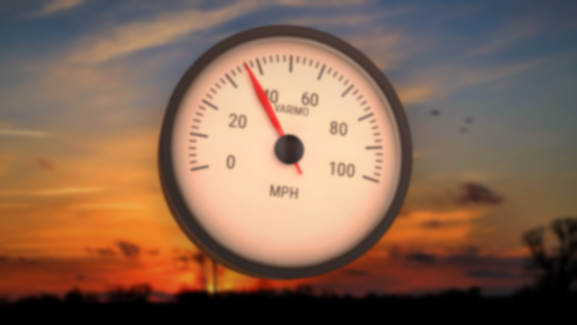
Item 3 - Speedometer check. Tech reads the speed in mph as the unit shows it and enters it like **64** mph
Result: **36** mph
